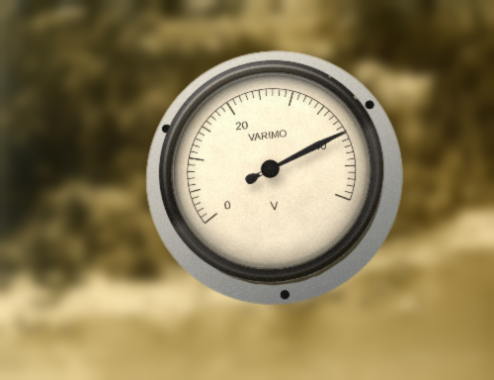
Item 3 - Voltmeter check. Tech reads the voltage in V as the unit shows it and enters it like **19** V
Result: **40** V
